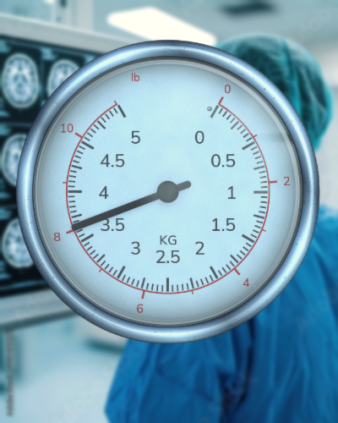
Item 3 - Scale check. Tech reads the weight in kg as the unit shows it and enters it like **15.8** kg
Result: **3.65** kg
